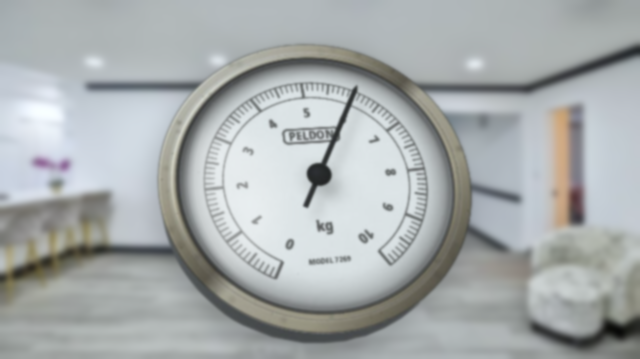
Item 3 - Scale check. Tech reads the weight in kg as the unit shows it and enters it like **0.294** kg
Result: **6** kg
